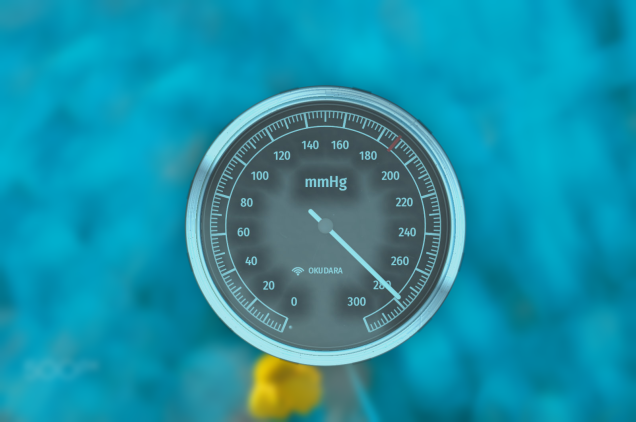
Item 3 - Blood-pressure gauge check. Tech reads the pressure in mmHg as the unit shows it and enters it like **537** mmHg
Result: **278** mmHg
